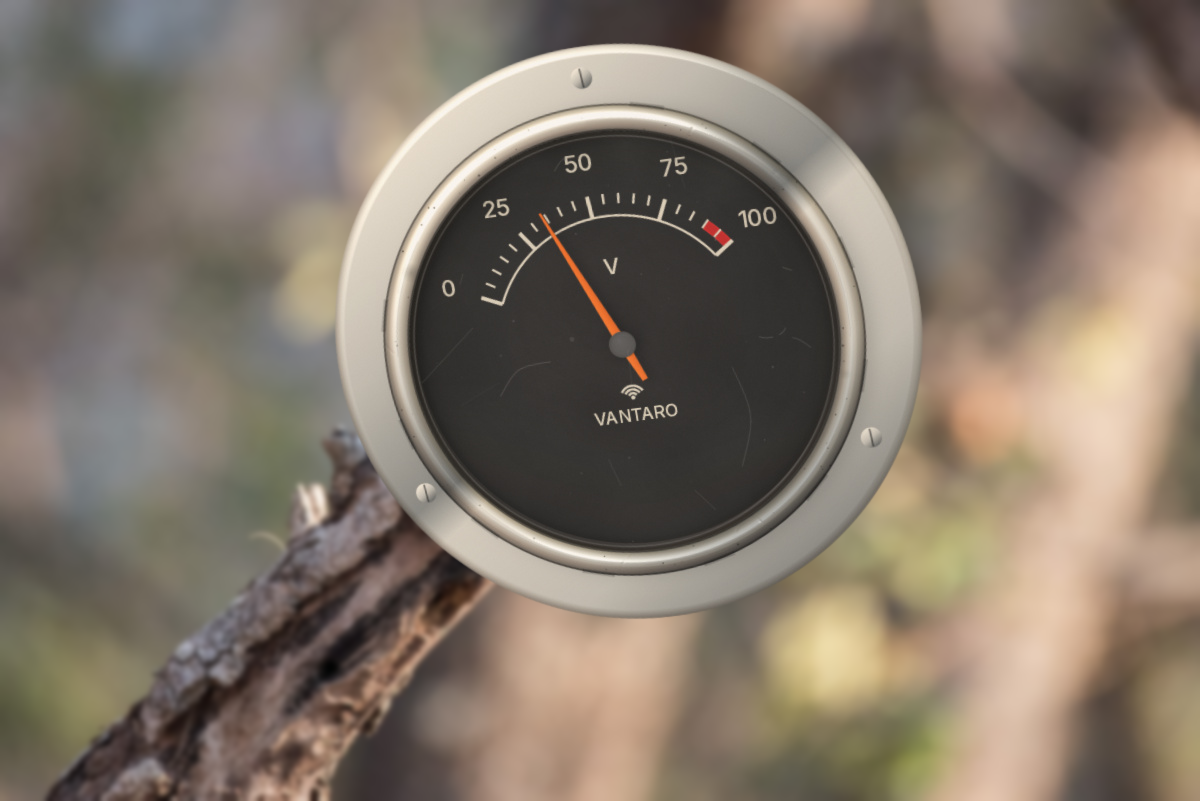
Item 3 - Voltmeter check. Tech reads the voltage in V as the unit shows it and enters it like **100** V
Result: **35** V
